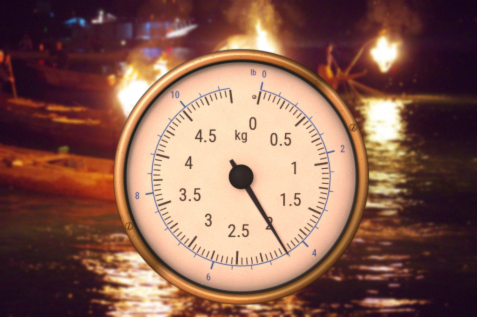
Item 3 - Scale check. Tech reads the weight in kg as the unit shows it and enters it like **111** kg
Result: **2** kg
